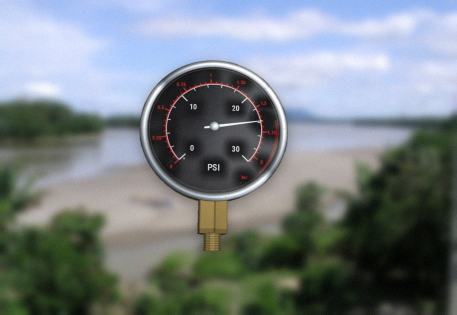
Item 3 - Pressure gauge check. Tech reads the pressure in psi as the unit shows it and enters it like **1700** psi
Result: **24** psi
